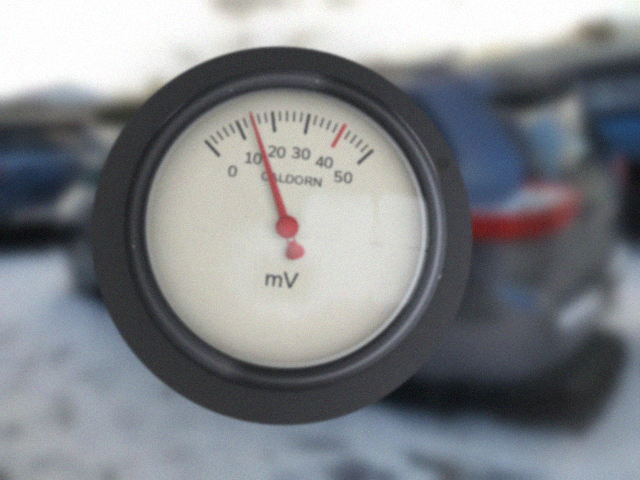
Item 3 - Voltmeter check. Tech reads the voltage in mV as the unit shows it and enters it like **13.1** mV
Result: **14** mV
